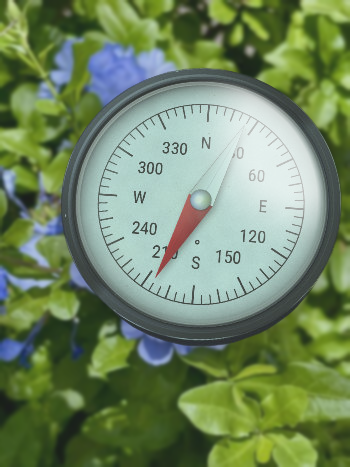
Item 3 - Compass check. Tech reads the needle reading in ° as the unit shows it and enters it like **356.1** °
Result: **205** °
